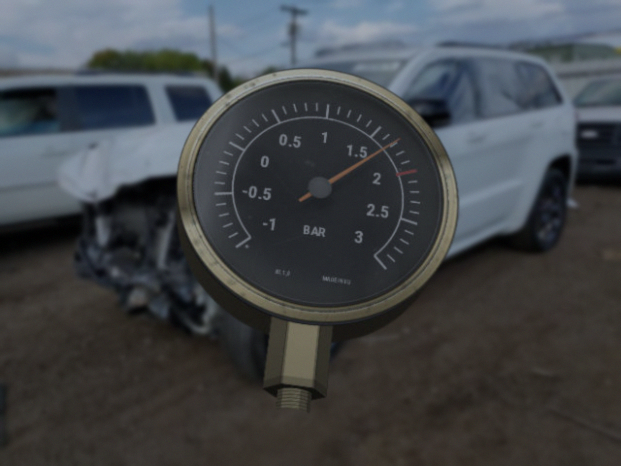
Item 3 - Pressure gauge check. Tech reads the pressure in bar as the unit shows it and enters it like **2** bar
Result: **1.7** bar
